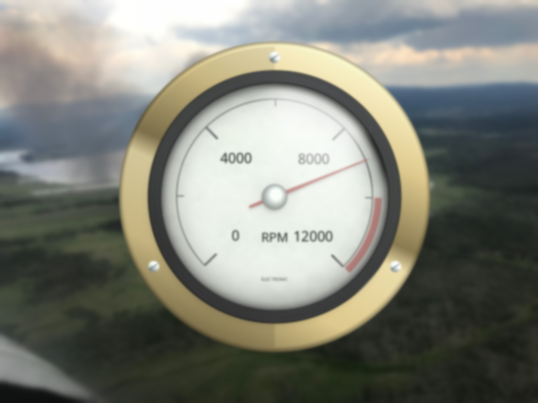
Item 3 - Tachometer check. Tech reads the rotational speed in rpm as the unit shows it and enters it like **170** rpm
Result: **9000** rpm
